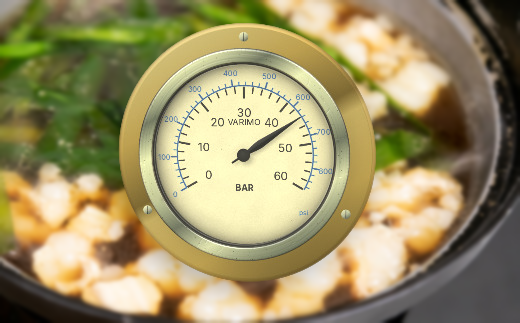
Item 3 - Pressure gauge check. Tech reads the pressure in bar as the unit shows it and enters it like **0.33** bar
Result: **44** bar
